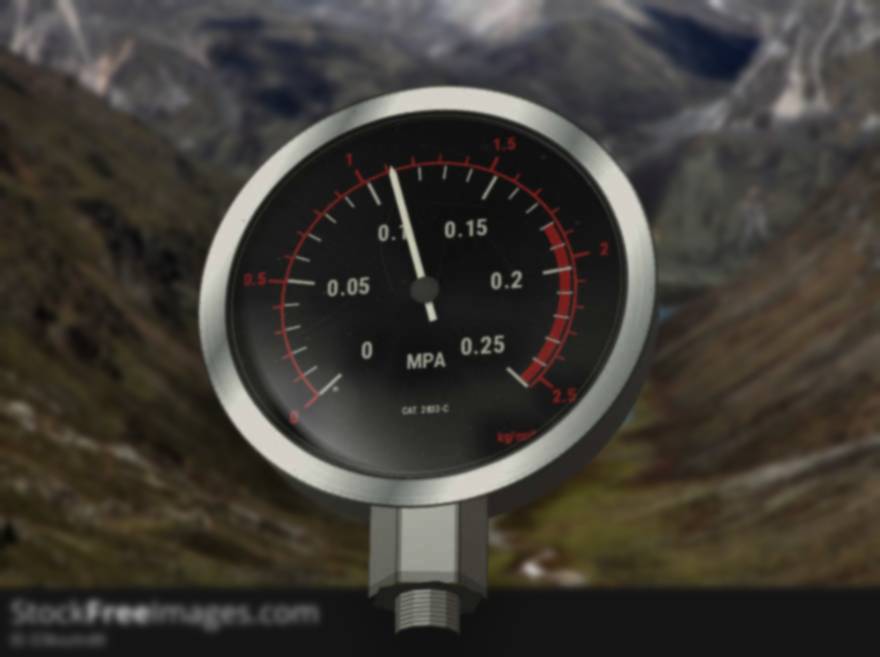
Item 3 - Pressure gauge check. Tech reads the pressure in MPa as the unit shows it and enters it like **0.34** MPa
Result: **0.11** MPa
